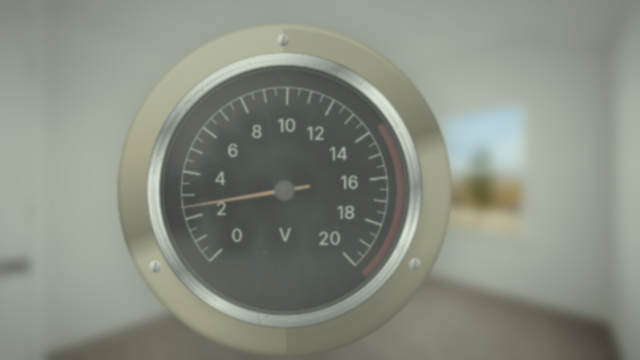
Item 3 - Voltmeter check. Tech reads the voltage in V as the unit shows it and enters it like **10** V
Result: **2.5** V
